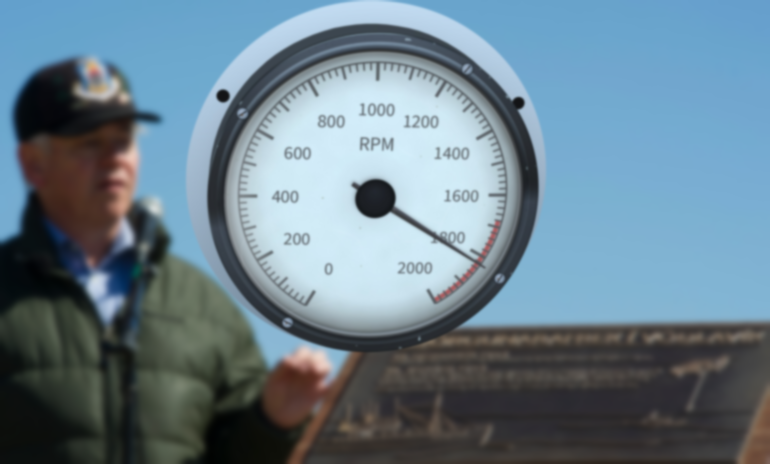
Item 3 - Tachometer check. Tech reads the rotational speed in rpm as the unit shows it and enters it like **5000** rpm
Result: **1820** rpm
